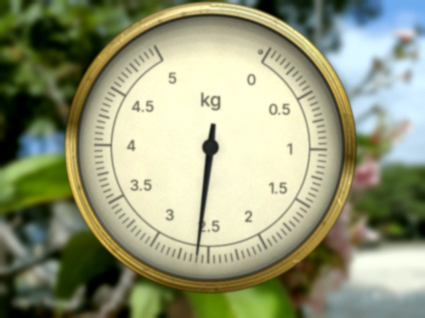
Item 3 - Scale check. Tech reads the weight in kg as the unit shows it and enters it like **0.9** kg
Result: **2.6** kg
